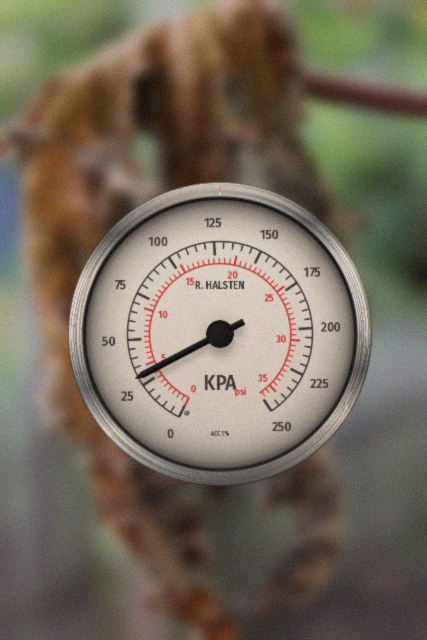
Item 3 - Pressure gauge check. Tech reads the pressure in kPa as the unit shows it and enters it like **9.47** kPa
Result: **30** kPa
